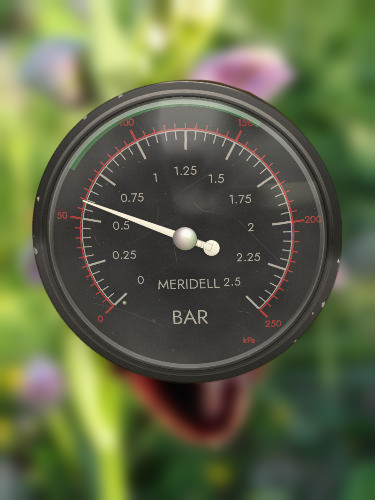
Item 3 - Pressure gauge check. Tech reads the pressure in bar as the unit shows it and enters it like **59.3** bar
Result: **0.6** bar
